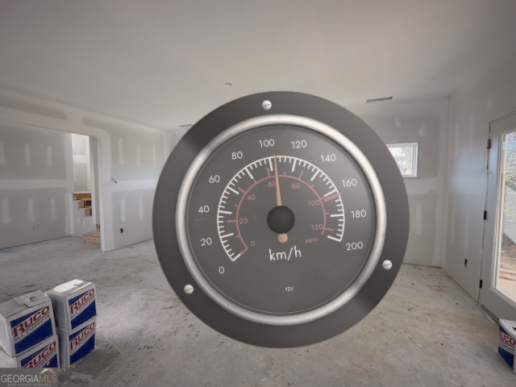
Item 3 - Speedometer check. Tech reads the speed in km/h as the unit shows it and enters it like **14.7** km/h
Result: **104** km/h
